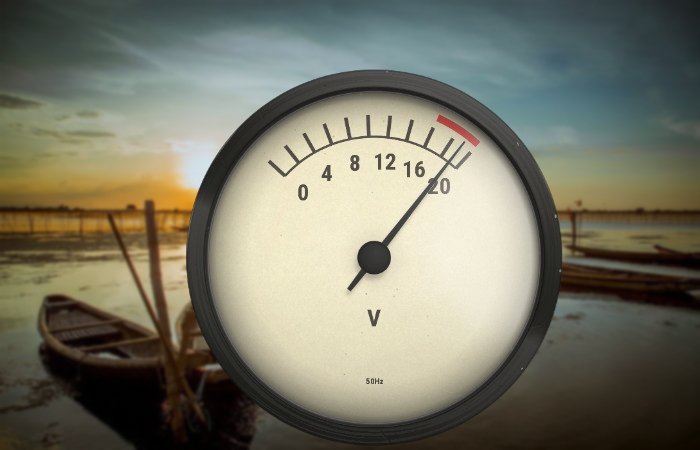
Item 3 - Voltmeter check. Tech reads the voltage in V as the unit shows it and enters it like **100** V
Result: **19** V
